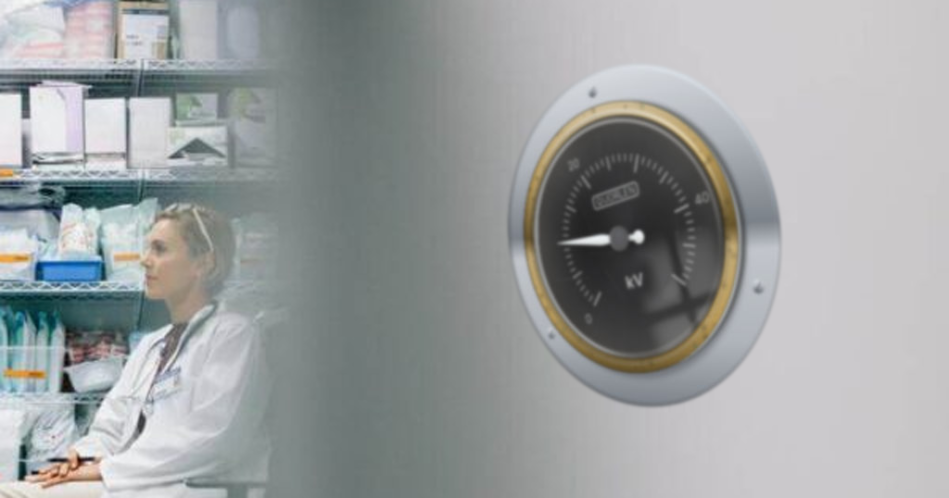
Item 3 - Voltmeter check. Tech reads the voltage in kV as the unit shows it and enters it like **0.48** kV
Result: **10** kV
